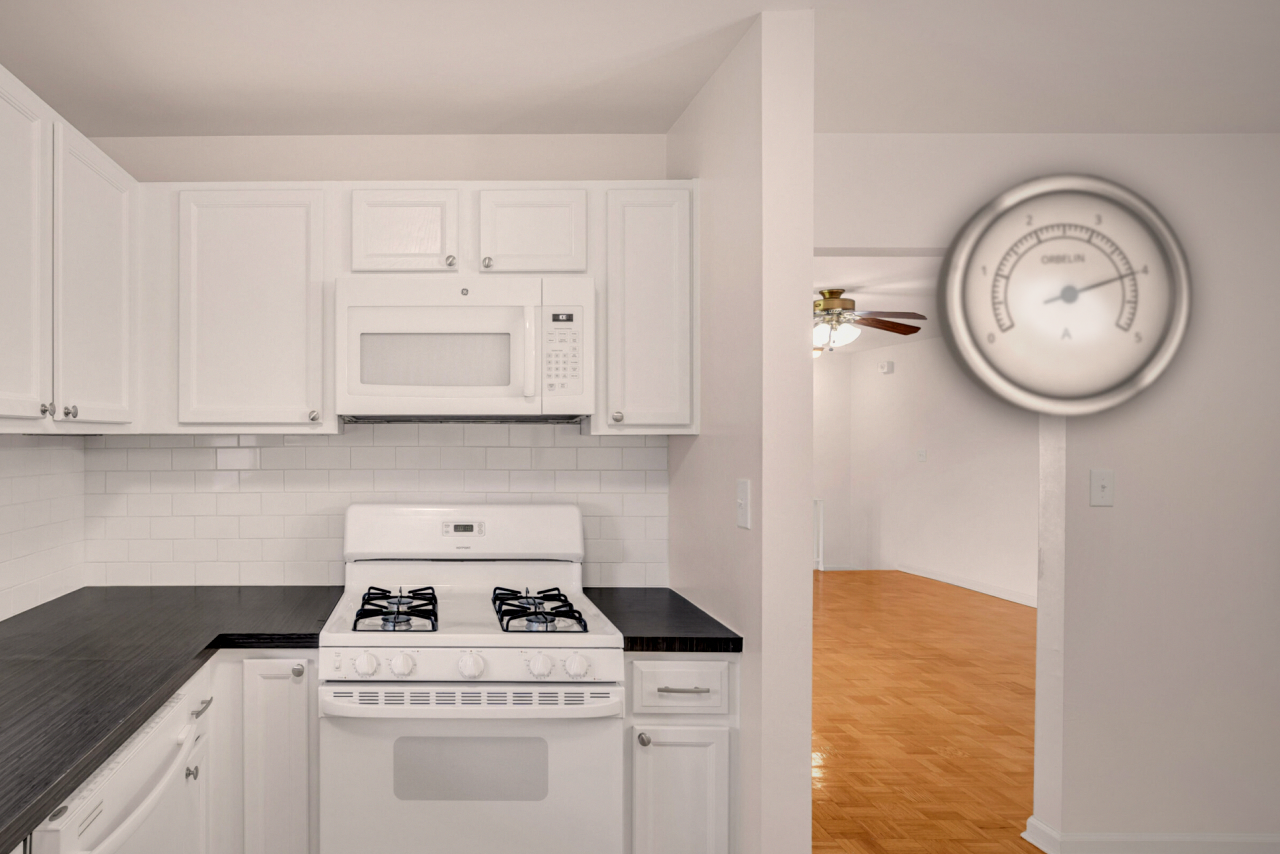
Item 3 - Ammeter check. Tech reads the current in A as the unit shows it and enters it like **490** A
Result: **4** A
